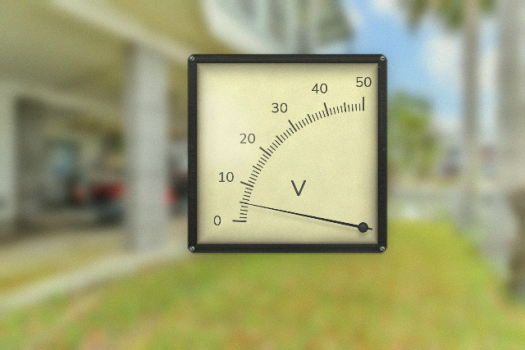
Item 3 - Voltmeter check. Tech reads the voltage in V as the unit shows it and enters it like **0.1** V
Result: **5** V
